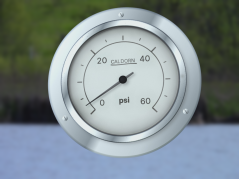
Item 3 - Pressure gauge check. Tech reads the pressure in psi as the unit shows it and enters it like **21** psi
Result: **2.5** psi
